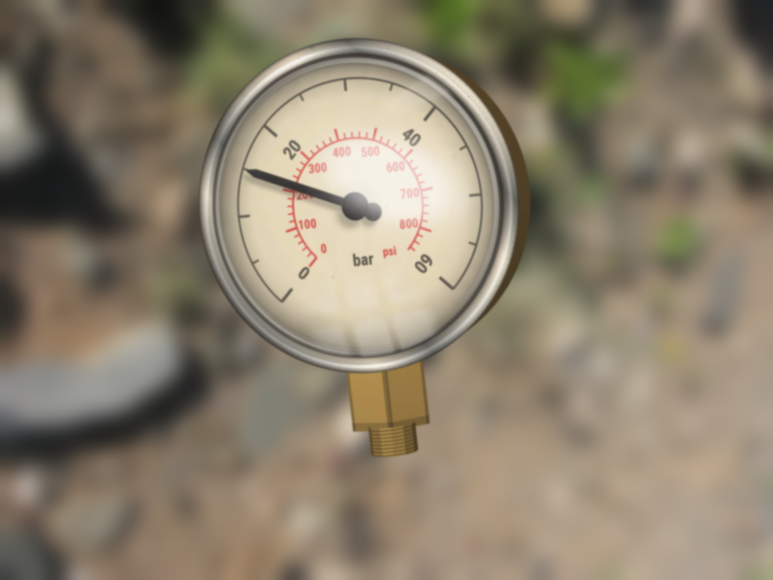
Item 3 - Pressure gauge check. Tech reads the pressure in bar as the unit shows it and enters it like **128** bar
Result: **15** bar
